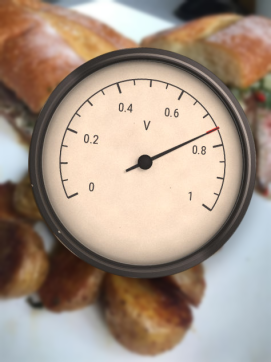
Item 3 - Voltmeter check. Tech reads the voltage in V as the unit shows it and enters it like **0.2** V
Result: **0.75** V
